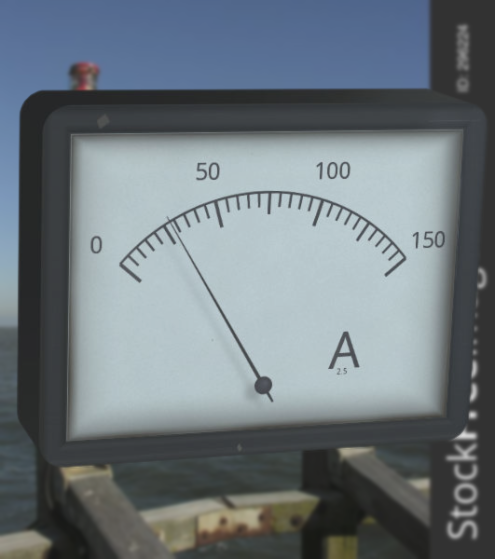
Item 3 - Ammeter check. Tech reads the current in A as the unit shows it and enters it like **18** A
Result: **27.5** A
